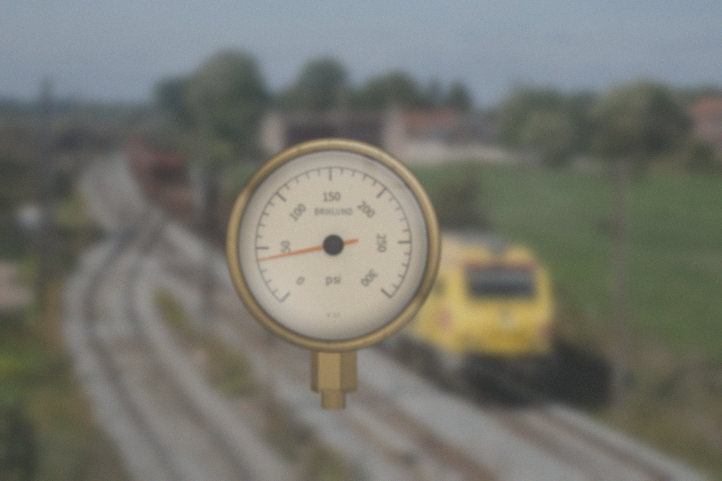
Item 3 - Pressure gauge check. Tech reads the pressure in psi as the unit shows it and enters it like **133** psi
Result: **40** psi
